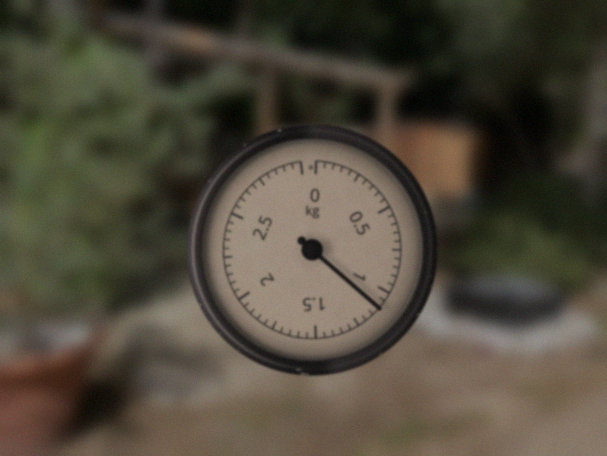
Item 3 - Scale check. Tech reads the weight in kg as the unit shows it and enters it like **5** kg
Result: **1.1** kg
